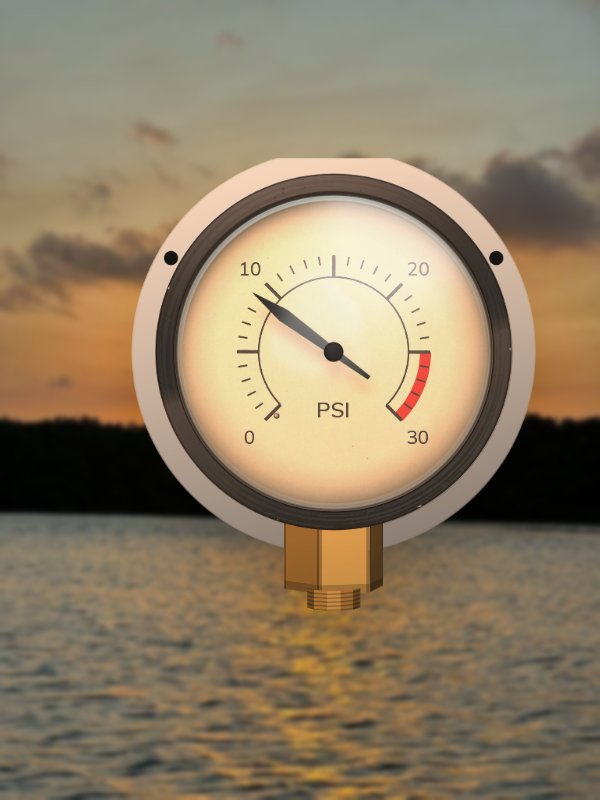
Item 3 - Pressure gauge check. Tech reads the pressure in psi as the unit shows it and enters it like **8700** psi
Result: **9** psi
